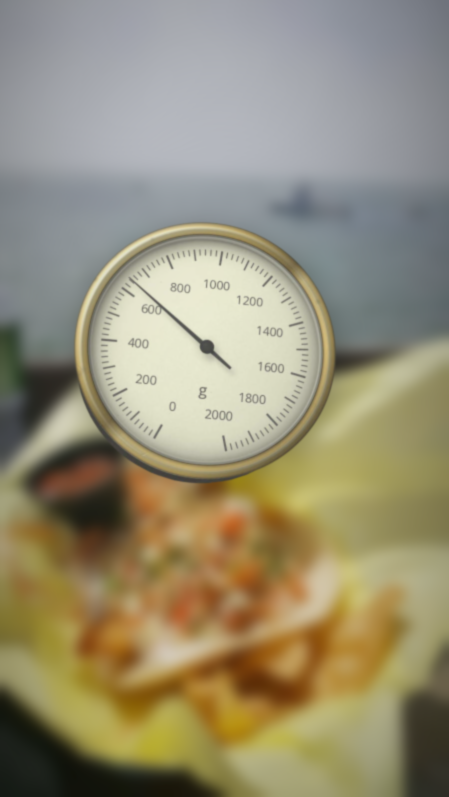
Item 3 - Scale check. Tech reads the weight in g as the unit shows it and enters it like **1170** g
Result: **640** g
